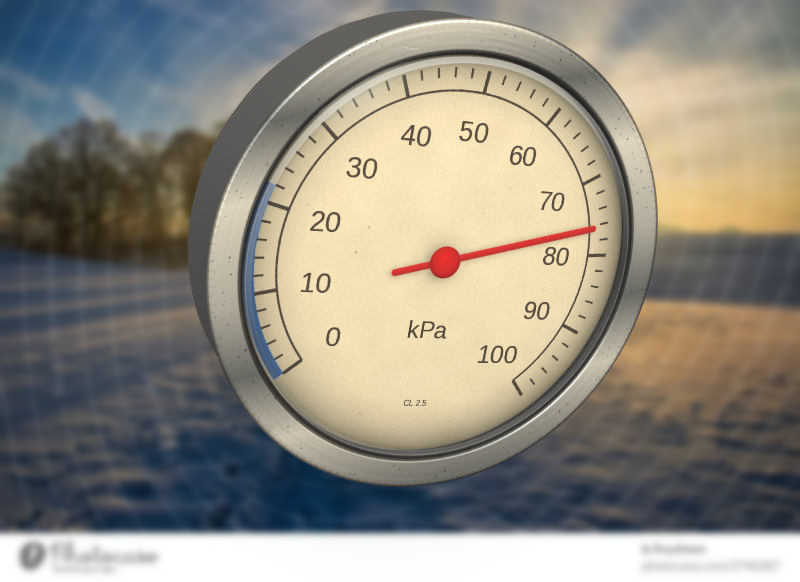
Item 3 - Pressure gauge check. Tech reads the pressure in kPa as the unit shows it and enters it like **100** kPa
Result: **76** kPa
